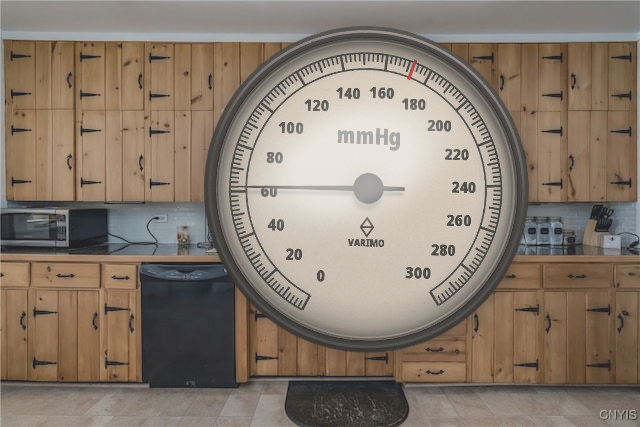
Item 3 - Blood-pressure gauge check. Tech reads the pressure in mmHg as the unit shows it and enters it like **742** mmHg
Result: **62** mmHg
